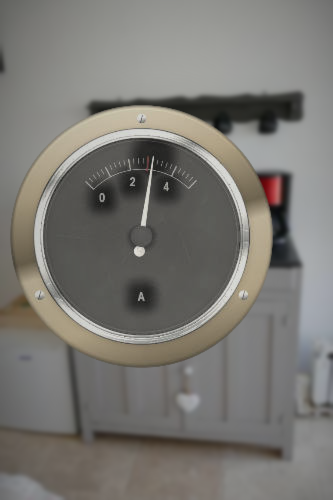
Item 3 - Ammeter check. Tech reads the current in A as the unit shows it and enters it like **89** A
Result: **3** A
